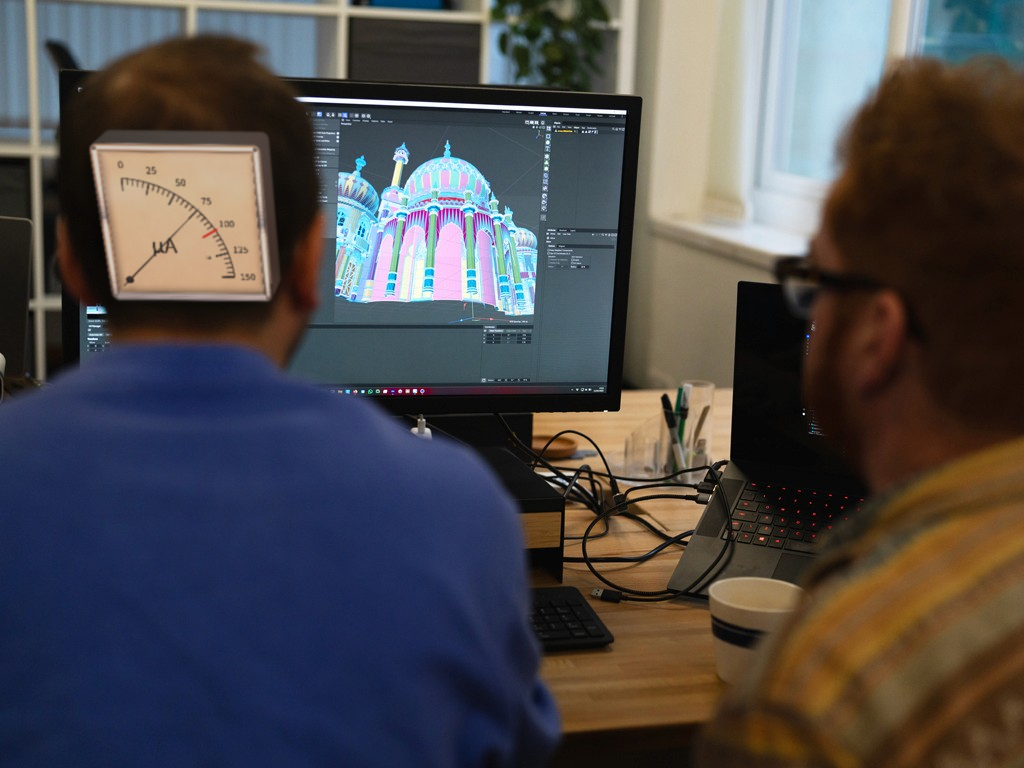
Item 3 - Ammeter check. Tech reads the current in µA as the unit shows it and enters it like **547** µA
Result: **75** µA
